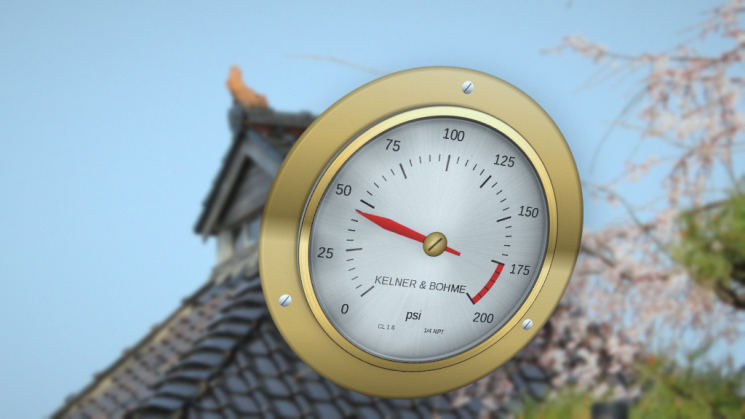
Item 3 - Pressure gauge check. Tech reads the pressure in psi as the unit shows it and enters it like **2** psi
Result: **45** psi
